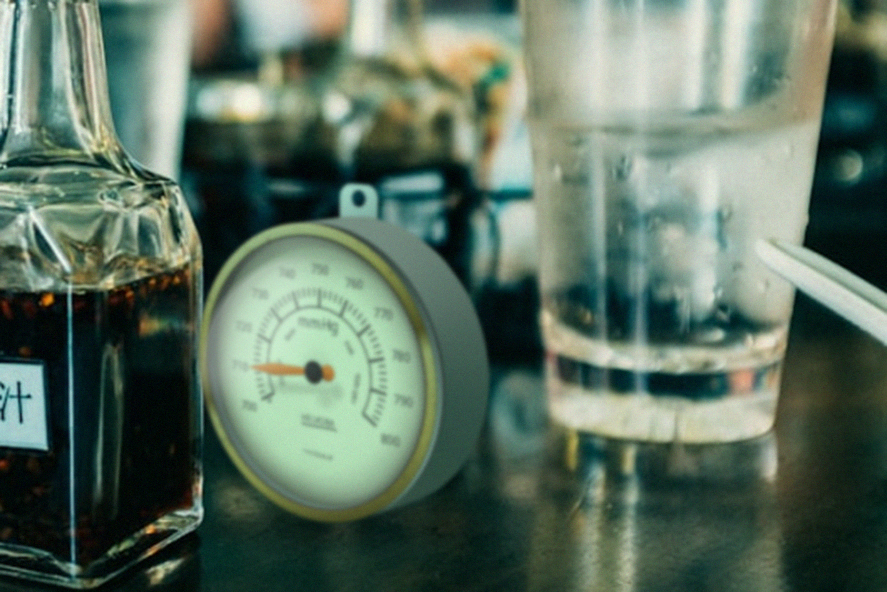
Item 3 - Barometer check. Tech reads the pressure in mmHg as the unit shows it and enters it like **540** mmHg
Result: **710** mmHg
